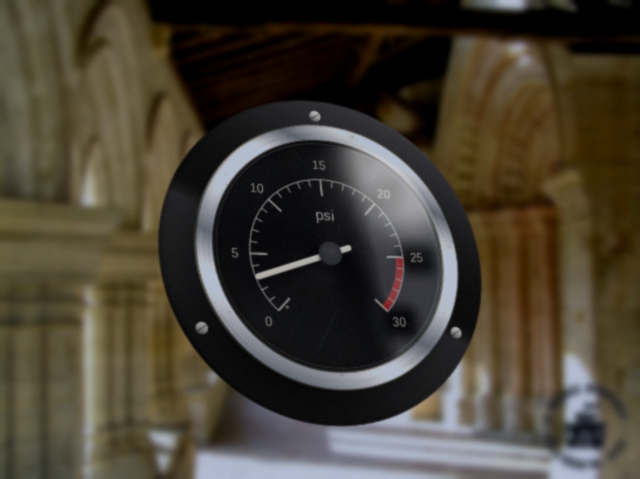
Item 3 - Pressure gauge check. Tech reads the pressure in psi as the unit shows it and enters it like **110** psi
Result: **3** psi
